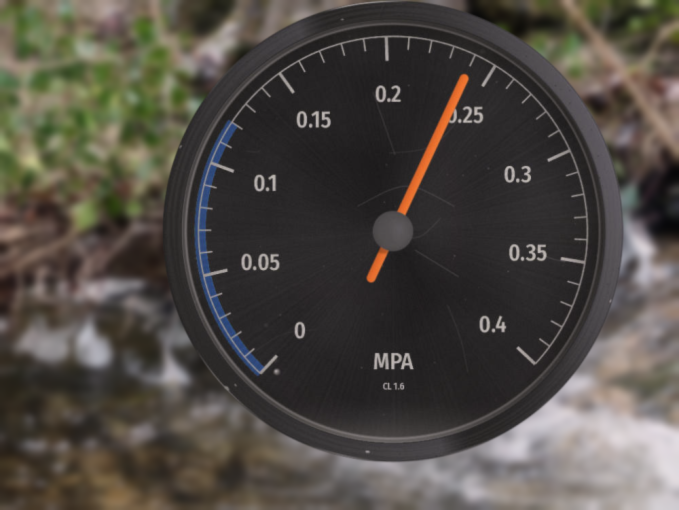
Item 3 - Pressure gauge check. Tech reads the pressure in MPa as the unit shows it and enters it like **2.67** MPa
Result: **0.24** MPa
